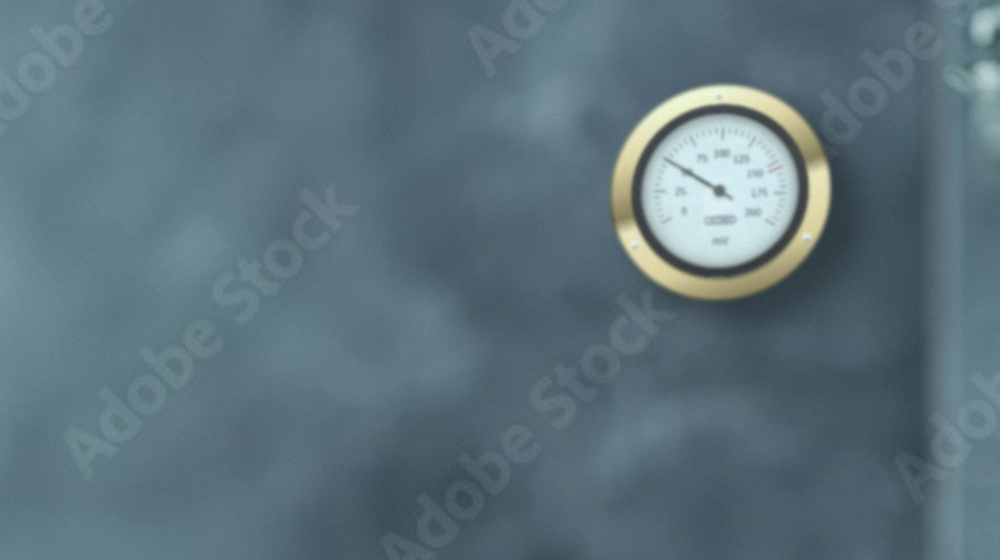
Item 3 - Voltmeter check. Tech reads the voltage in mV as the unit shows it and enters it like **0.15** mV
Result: **50** mV
